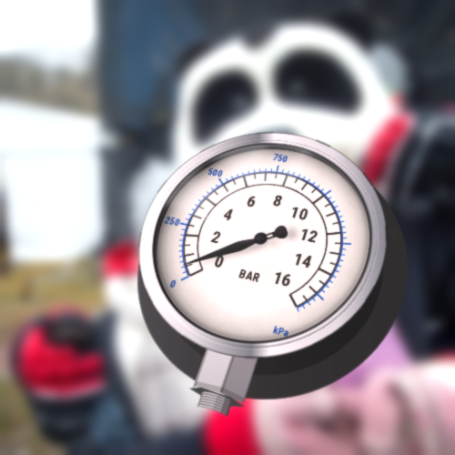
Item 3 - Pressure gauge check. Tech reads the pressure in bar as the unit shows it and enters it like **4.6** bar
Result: **0.5** bar
